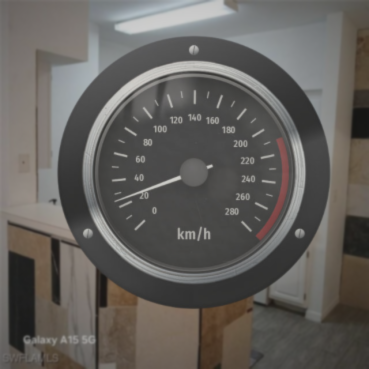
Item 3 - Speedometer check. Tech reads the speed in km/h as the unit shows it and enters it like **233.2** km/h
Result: **25** km/h
